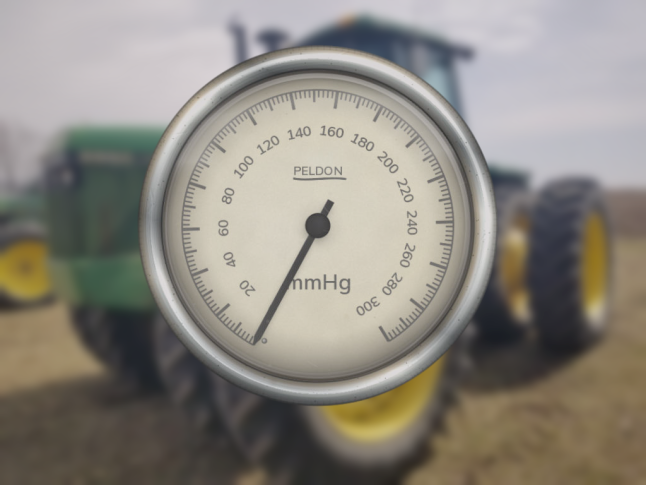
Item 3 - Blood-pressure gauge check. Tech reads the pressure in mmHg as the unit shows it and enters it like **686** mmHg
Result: **0** mmHg
